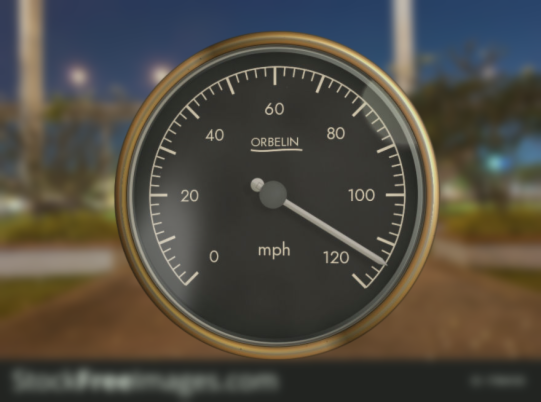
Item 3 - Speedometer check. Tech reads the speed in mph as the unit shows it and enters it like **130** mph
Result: **114** mph
